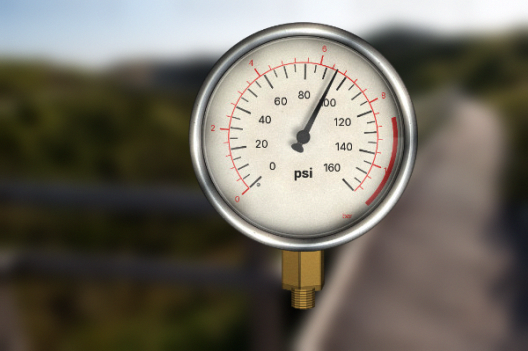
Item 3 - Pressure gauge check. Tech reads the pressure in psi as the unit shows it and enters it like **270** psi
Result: **95** psi
